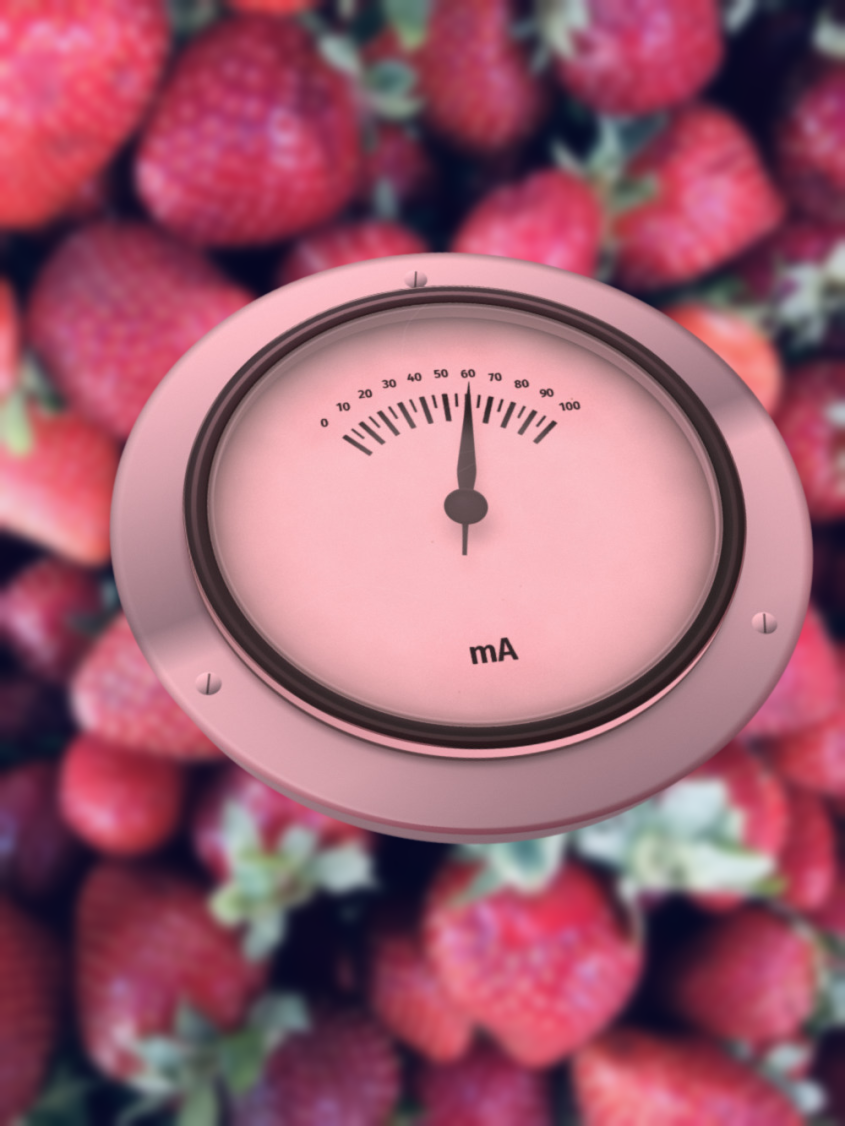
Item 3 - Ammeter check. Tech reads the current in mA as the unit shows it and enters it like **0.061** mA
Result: **60** mA
